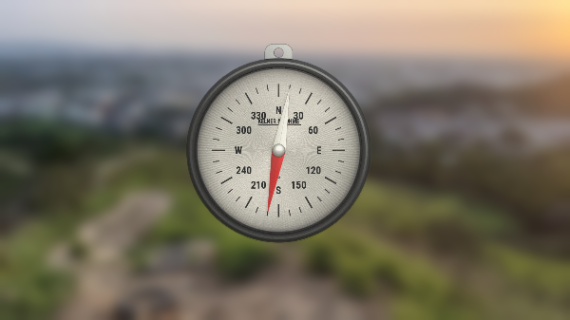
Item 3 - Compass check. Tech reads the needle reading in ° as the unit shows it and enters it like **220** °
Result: **190** °
